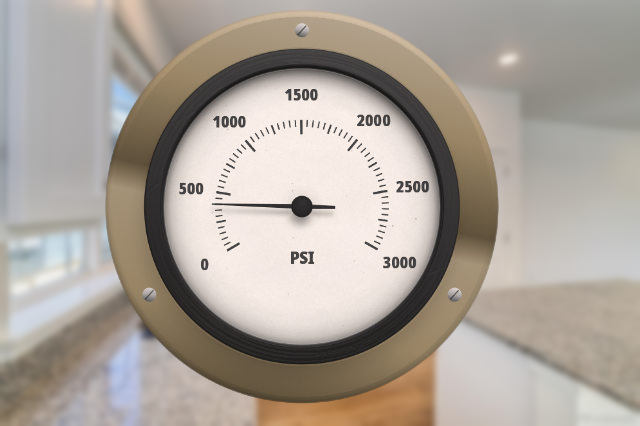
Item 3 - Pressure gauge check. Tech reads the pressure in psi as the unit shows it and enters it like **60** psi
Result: **400** psi
